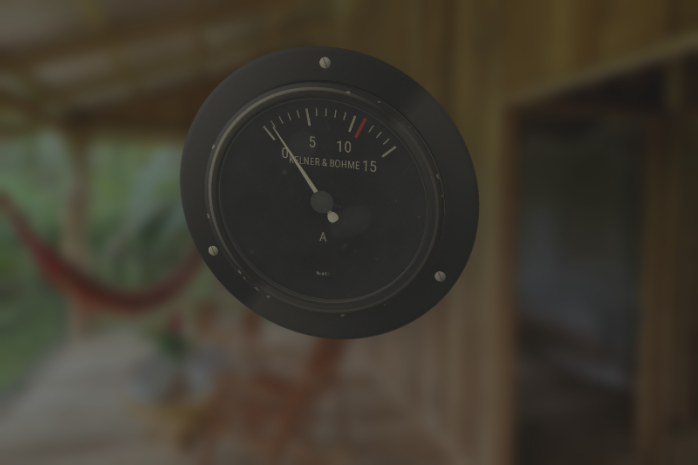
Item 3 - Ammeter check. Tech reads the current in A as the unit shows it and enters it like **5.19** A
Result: **1** A
